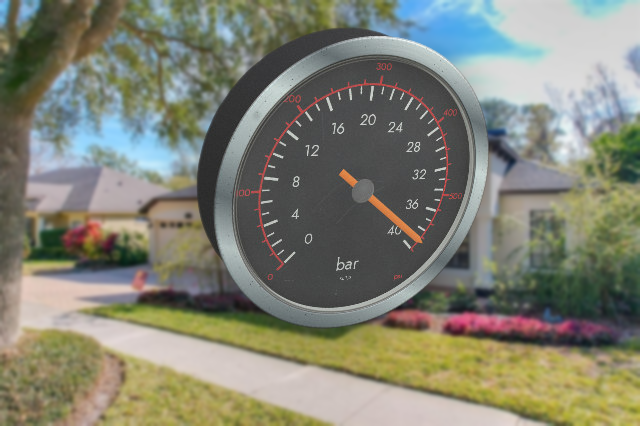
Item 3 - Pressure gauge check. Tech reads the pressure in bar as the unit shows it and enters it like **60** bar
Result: **39** bar
